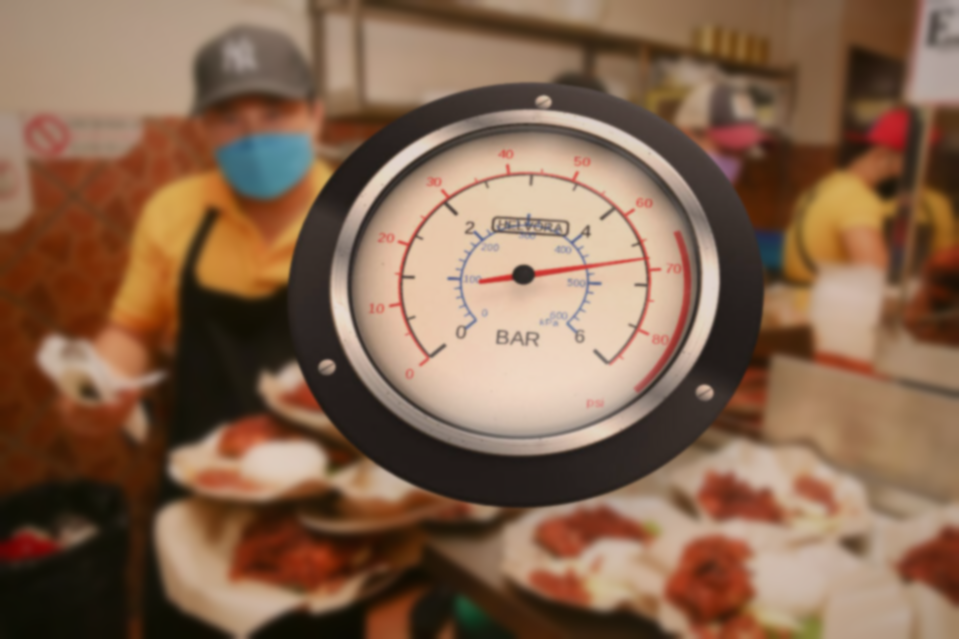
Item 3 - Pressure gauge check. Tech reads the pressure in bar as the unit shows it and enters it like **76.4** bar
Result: **4.75** bar
